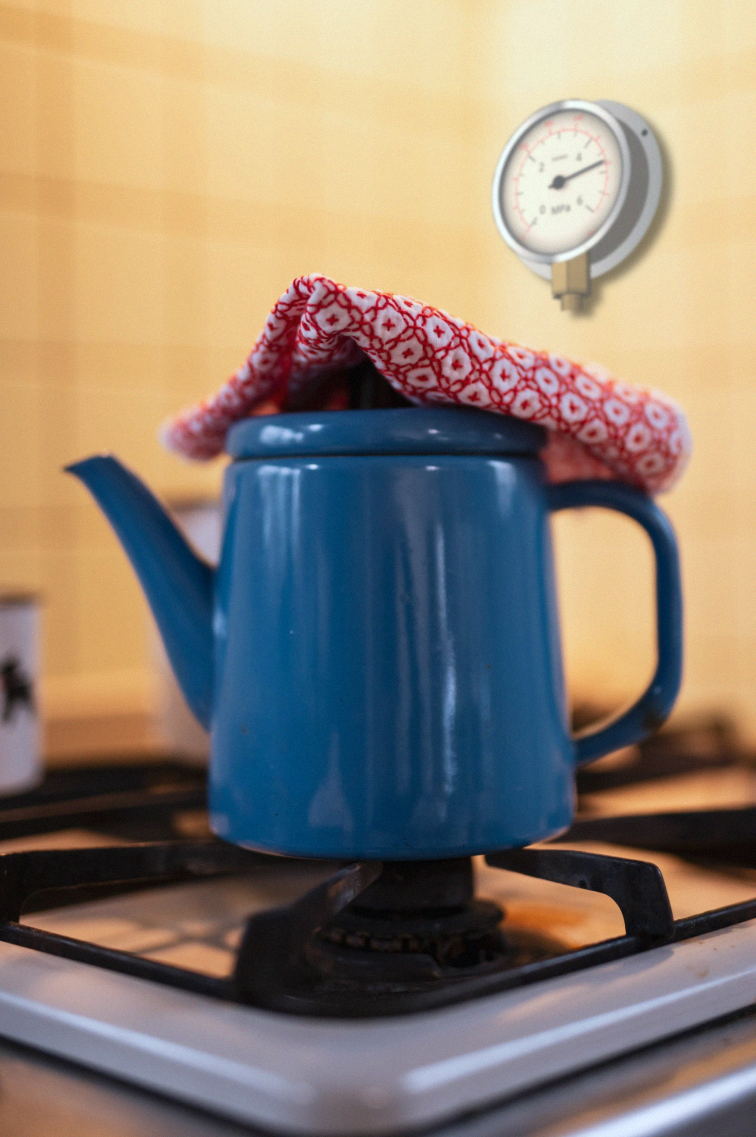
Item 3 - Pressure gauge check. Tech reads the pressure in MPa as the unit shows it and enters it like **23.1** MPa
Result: **4.75** MPa
